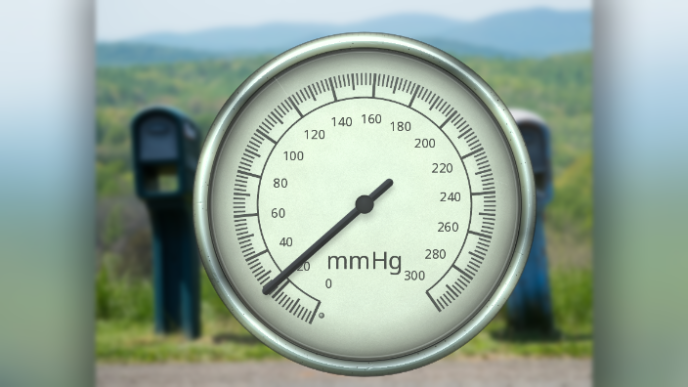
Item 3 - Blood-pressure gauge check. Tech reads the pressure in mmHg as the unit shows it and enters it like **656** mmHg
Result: **24** mmHg
